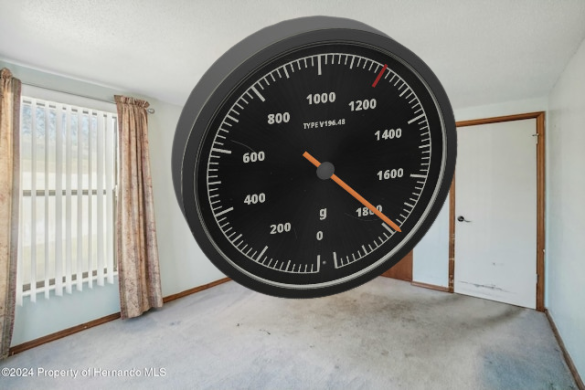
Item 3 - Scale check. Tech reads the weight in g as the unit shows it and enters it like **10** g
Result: **1780** g
